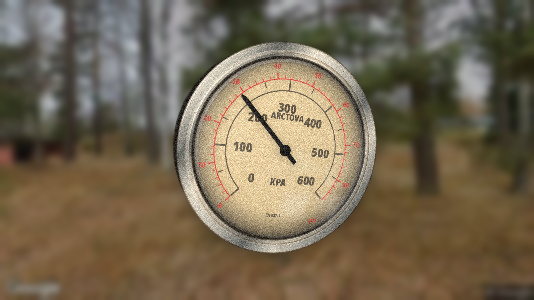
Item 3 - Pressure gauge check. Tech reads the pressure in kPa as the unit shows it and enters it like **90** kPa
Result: **200** kPa
